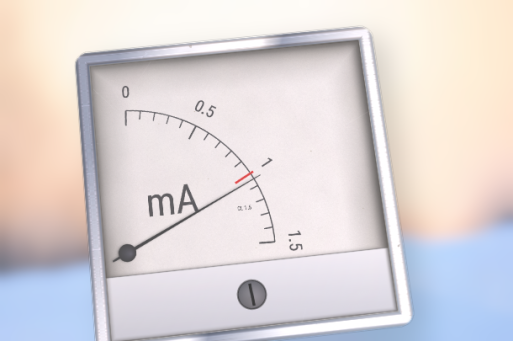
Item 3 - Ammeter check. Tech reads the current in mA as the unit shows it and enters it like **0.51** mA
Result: **1.05** mA
